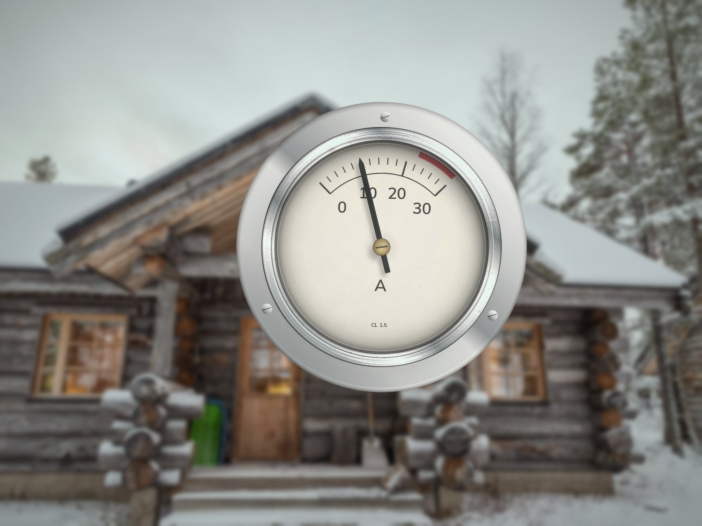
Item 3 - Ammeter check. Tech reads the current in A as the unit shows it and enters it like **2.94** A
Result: **10** A
